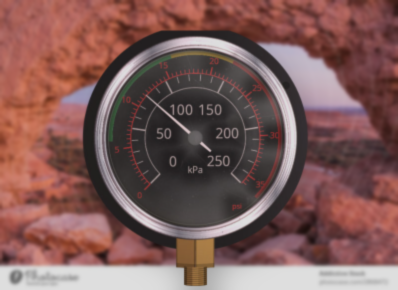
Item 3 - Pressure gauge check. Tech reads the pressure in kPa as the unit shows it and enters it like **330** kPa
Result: **80** kPa
